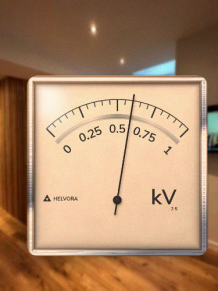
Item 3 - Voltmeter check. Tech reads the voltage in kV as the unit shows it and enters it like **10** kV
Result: **0.6** kV
